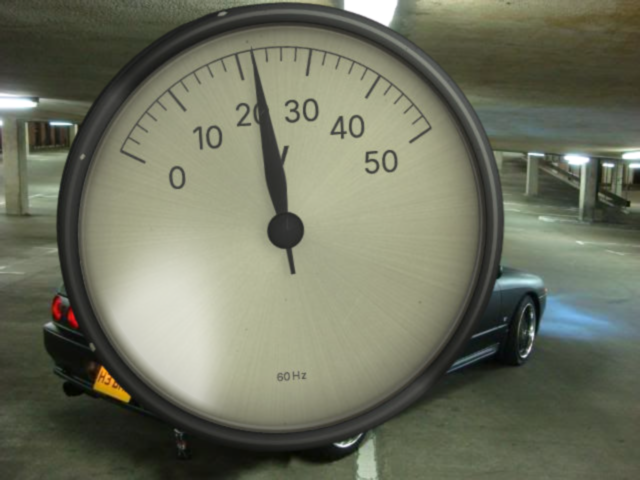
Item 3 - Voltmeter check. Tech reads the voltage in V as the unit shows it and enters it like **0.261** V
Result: **22** V
